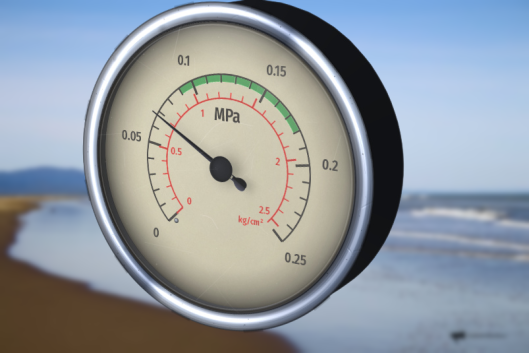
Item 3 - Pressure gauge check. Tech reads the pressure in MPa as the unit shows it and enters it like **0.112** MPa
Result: **0.07** MPa
